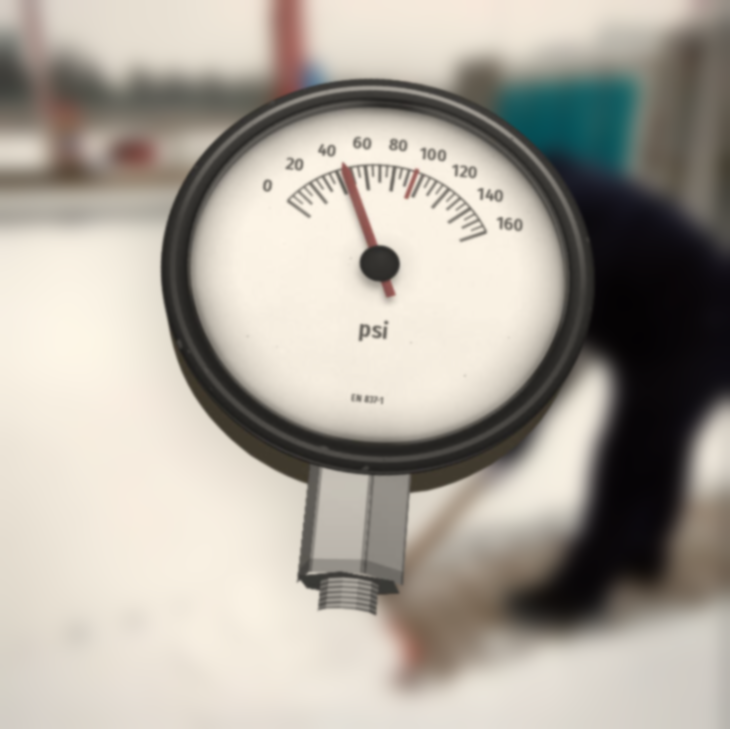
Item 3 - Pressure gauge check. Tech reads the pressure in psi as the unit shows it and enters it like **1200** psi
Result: **45** psi
